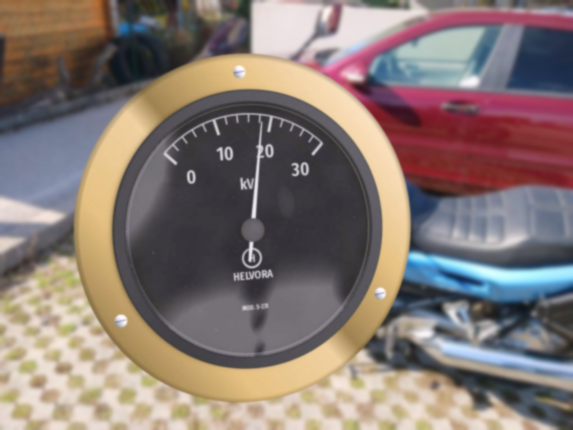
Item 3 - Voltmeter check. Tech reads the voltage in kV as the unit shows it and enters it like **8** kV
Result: **18** kV
